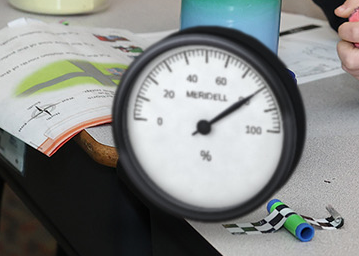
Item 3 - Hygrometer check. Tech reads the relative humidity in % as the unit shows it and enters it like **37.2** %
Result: **80** %
